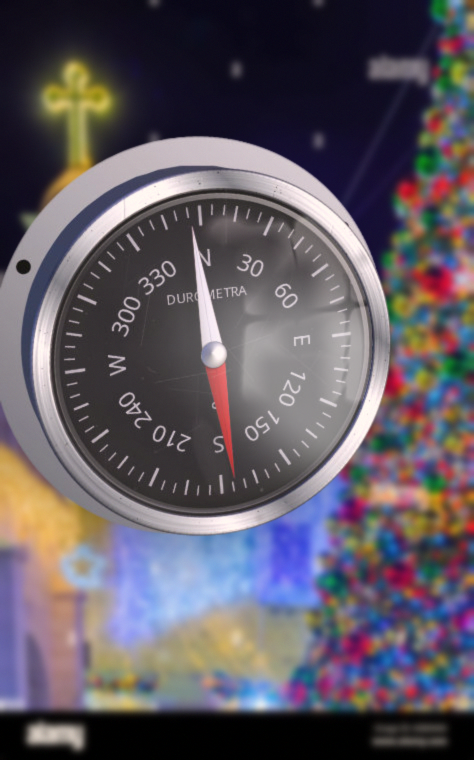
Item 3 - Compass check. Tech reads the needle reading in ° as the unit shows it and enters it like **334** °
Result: **175** °
